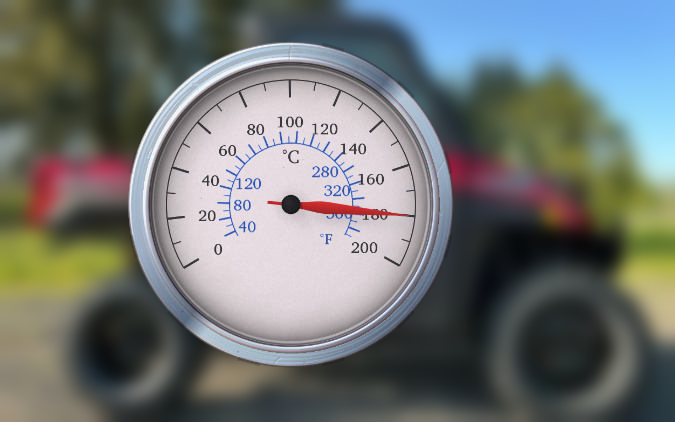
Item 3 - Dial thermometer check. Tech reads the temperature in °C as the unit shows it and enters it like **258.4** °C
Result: **180** °C
